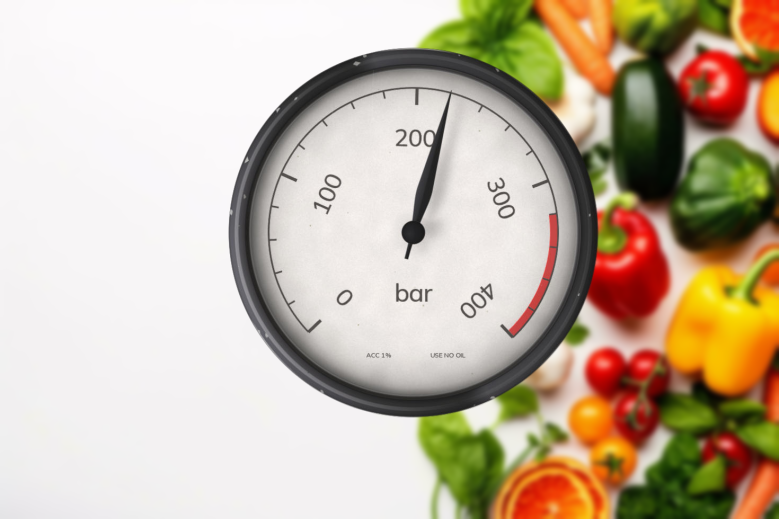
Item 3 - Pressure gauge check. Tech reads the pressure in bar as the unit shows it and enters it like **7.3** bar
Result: **220** bar
